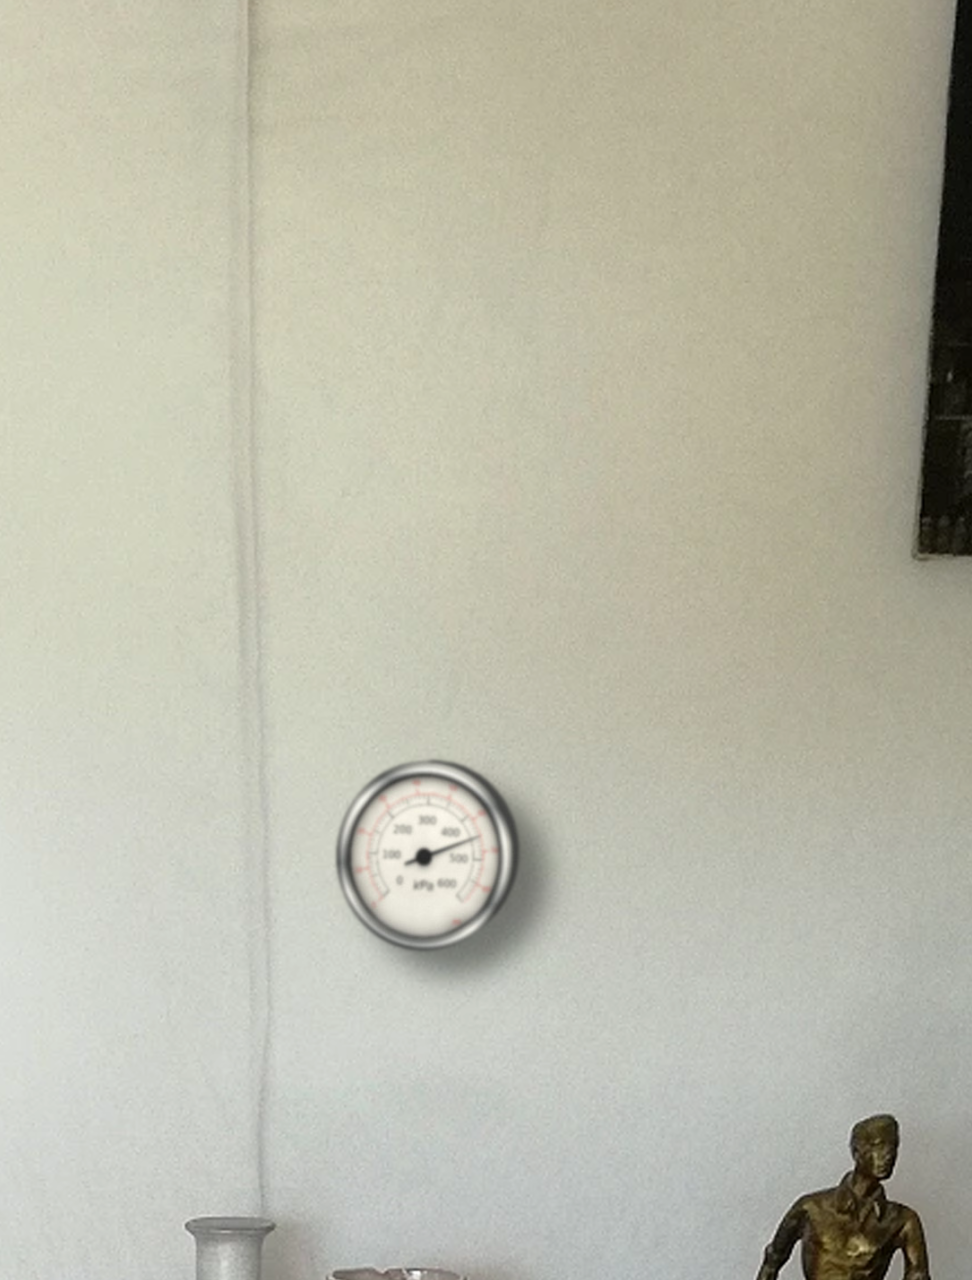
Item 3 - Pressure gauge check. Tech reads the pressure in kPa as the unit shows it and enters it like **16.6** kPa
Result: **450** kPa
